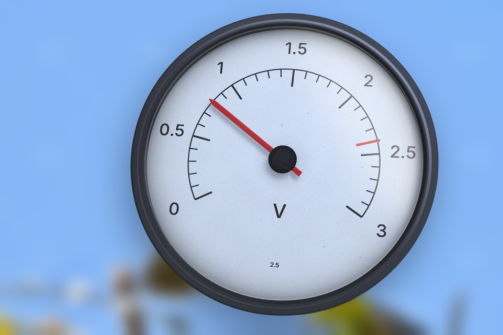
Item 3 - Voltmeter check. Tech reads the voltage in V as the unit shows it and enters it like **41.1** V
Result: **0.8** V
